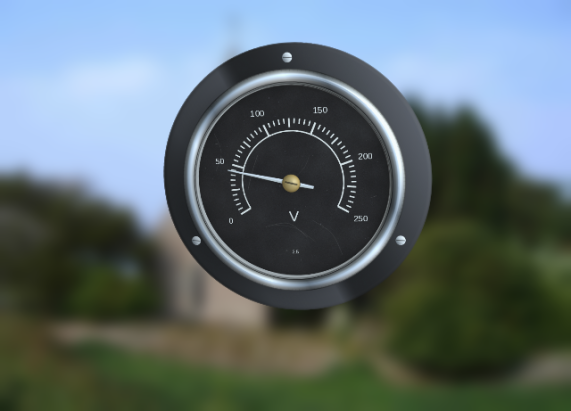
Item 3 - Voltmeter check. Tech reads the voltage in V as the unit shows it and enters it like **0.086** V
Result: **45** V
